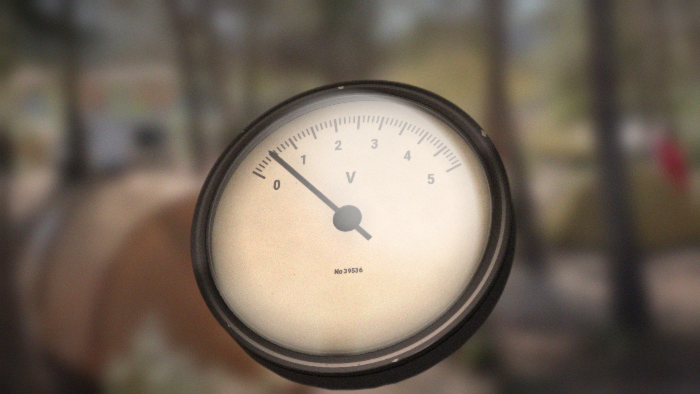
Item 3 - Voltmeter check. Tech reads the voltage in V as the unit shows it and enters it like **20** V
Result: **0.5** V
